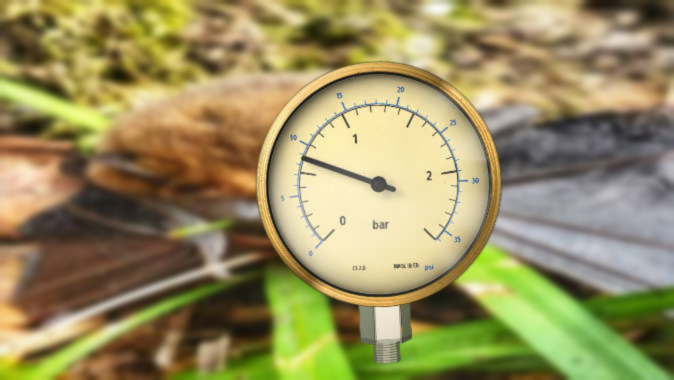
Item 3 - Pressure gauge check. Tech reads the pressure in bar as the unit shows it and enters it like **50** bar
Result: **0.6** bar
